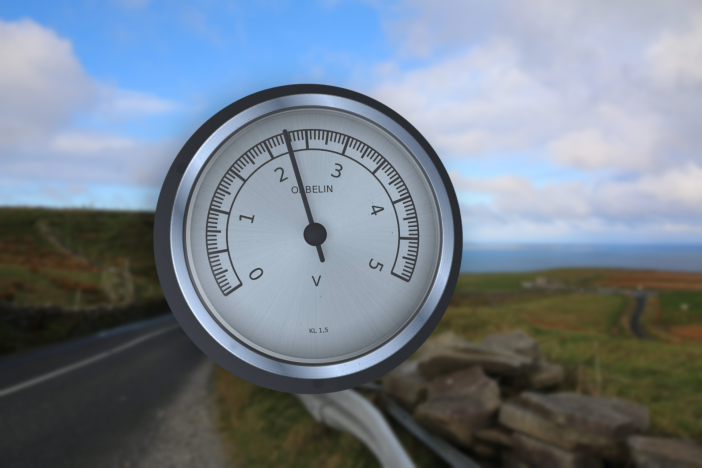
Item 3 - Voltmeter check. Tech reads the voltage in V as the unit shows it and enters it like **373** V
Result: **2.25** V
